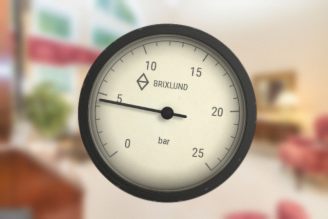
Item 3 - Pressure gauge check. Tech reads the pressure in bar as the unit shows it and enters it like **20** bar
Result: **4.5** bar
